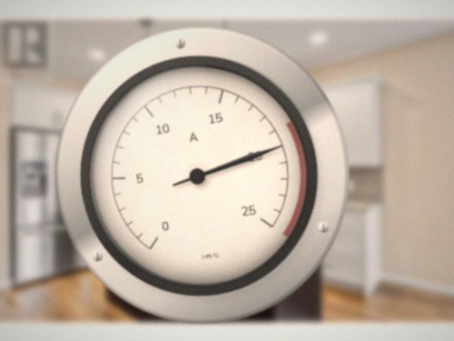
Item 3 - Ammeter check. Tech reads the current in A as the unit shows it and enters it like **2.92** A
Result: **20** A
